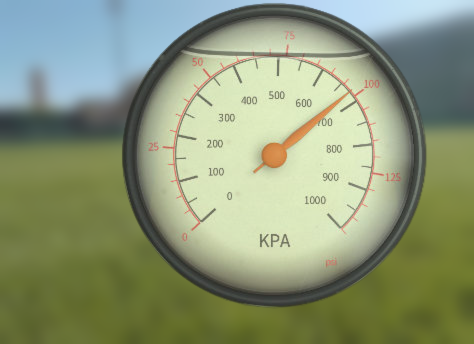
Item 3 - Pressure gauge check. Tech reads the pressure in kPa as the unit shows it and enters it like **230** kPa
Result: **675** kPa
